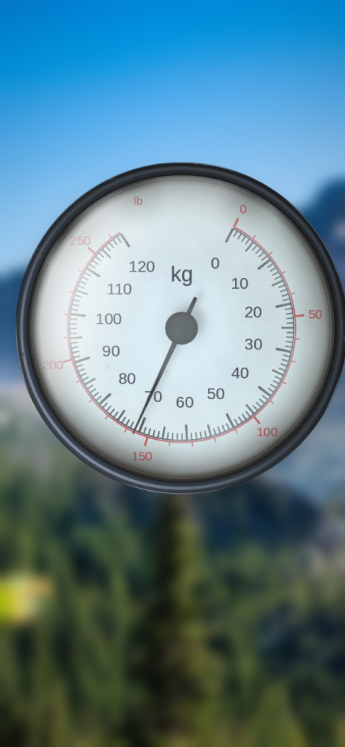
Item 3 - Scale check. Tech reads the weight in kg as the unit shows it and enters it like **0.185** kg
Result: **71** kg
